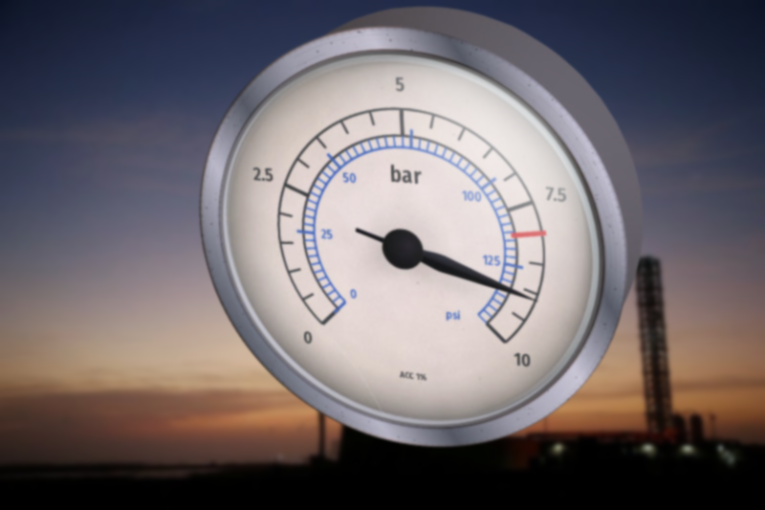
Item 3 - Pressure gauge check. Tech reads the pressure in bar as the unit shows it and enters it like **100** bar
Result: **9** bar
